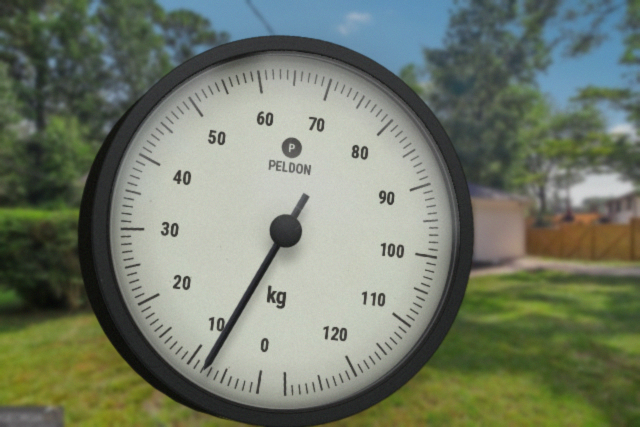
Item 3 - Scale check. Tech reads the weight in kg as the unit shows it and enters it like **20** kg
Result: **8** kg
